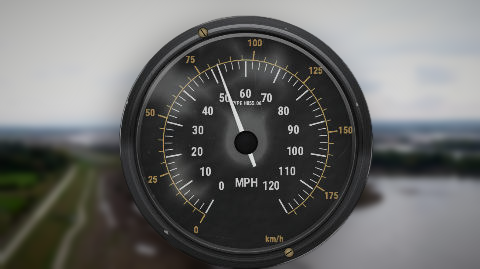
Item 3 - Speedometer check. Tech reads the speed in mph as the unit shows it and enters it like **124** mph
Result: **52** mph
